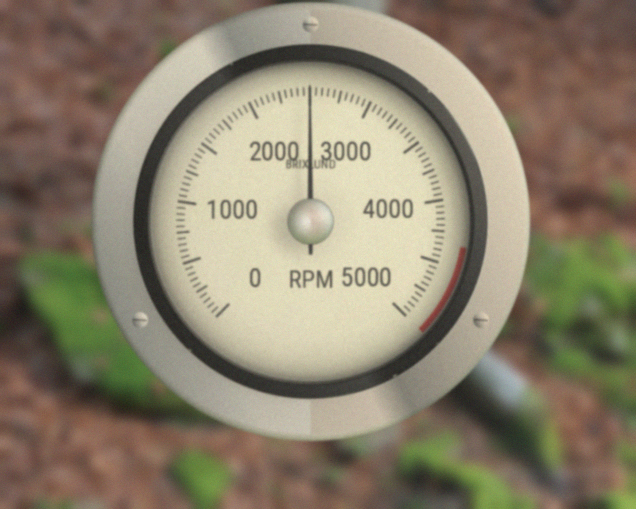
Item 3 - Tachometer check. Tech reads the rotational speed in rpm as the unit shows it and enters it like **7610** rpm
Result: **2500** rpm
